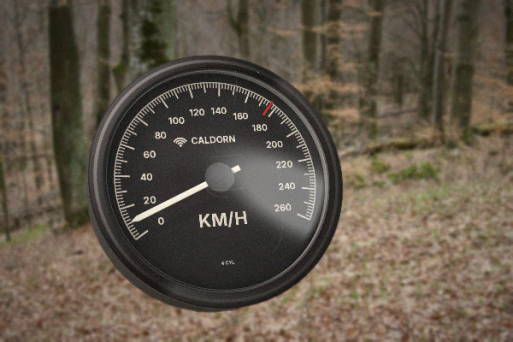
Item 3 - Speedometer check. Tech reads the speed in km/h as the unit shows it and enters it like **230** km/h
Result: **10** km/h
